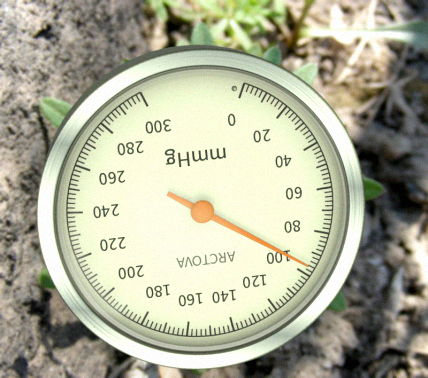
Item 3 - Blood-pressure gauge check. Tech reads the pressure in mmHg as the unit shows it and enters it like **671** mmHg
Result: **96** mmHg
